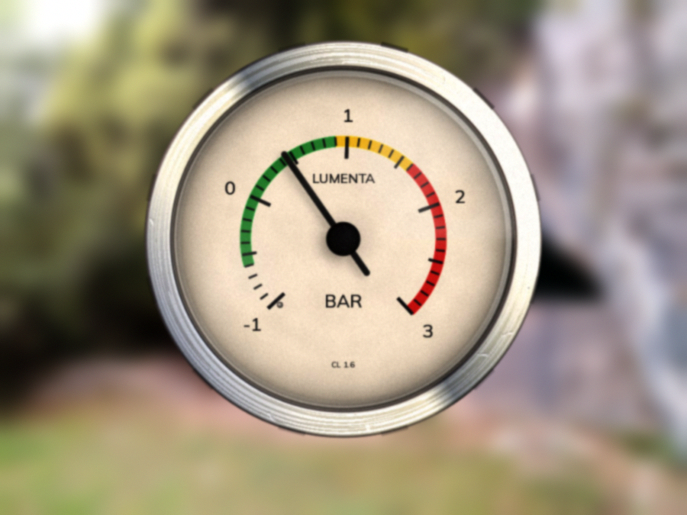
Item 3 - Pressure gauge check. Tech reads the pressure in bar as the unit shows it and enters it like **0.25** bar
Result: **0.45** bar
